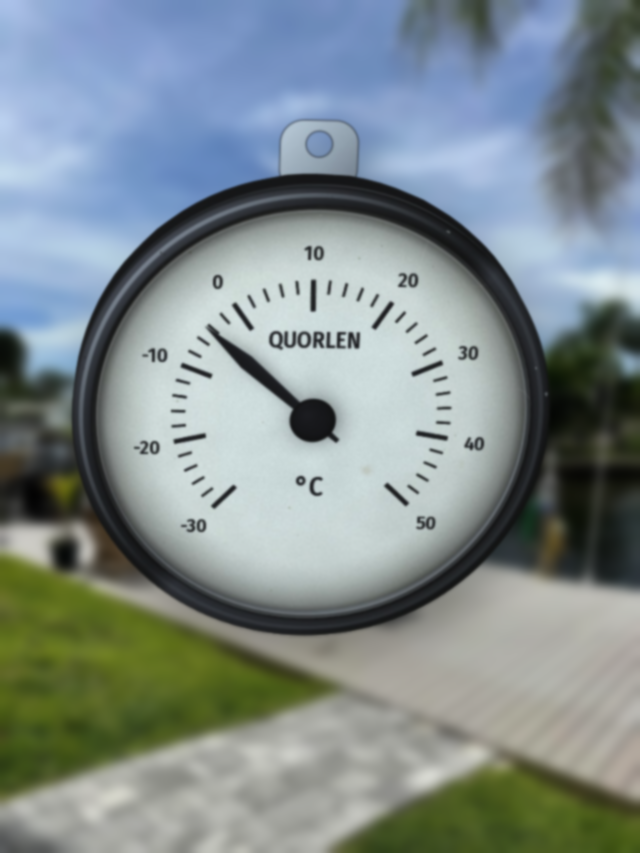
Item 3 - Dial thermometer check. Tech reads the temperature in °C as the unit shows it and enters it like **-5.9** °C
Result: **-4** °C
